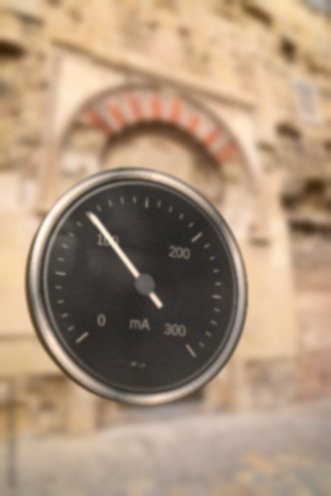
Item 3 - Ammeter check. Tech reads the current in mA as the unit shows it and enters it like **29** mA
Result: **100** mA
